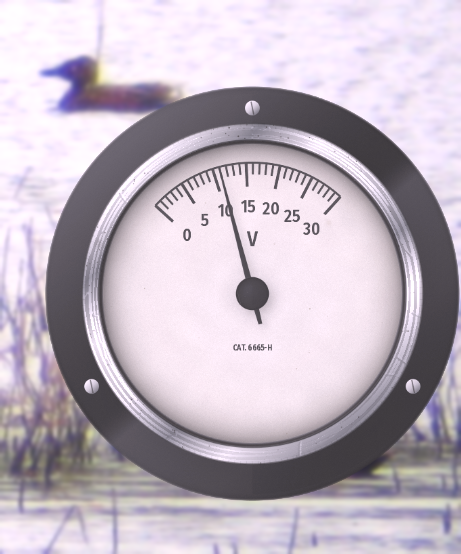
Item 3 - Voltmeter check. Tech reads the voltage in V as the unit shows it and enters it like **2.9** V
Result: **11** V
